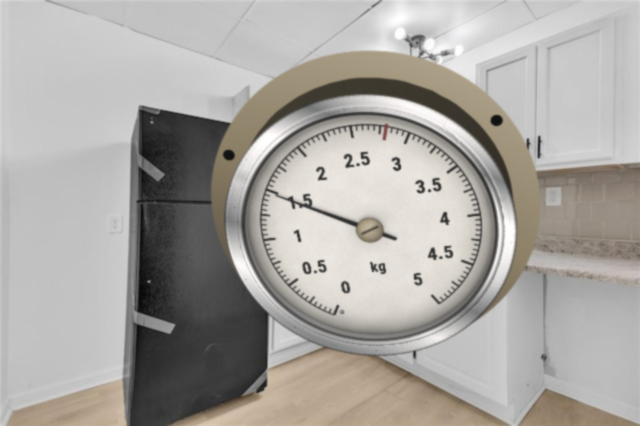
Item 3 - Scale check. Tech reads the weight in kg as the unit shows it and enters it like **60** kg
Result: **1.5** kg
